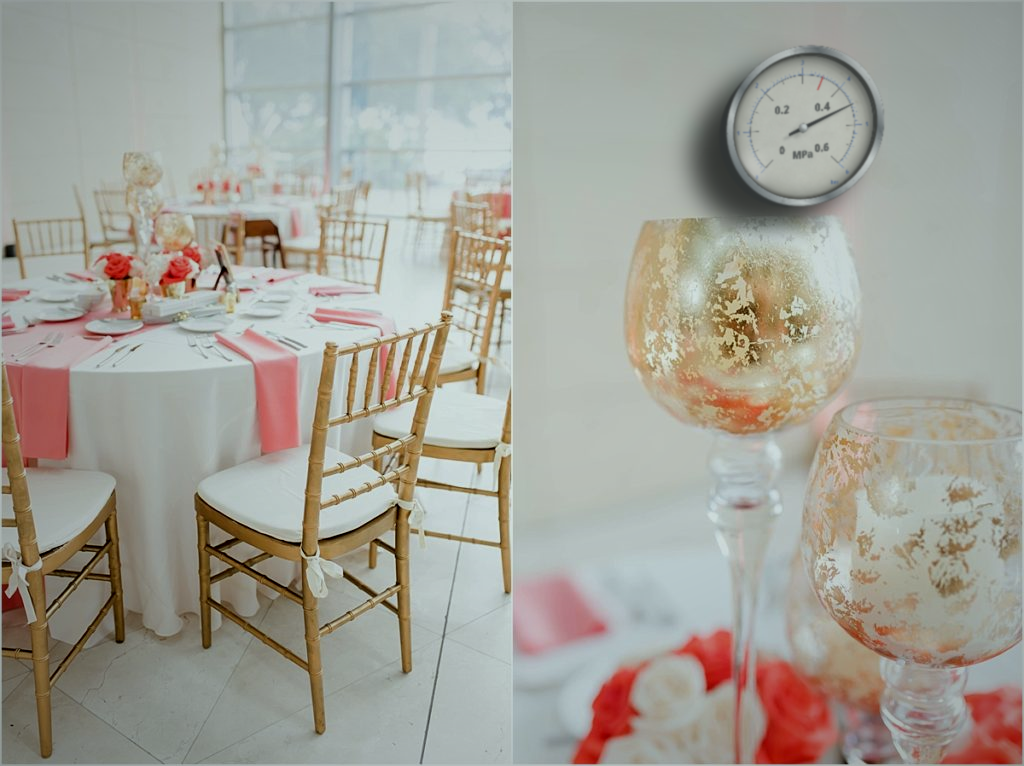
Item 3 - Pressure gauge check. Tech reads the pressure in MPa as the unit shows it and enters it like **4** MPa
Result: **0.45** MPa
